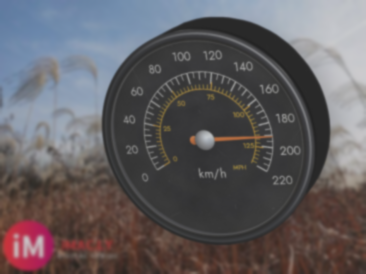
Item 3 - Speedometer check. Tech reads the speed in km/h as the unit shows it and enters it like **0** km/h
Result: **190** km/h
